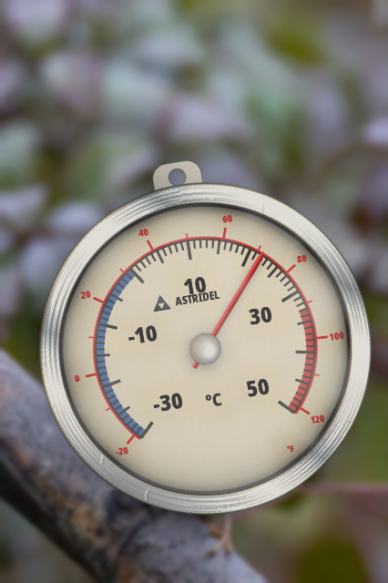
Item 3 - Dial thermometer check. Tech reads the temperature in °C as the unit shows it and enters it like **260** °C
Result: **22** °C
